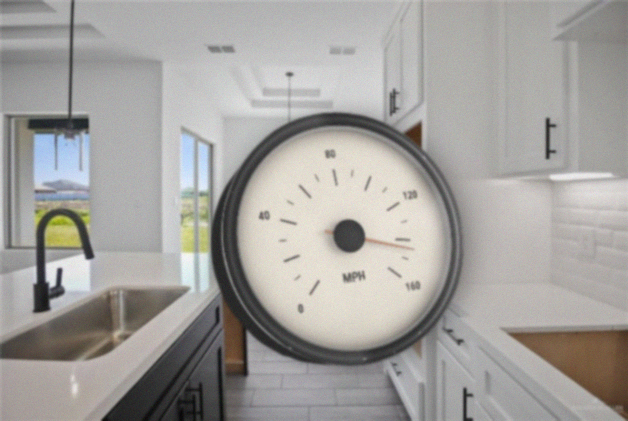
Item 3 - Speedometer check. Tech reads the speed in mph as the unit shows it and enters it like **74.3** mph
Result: **145** mph
